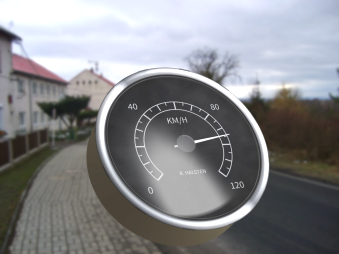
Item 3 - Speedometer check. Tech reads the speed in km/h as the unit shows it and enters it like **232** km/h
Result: **95** km/h
